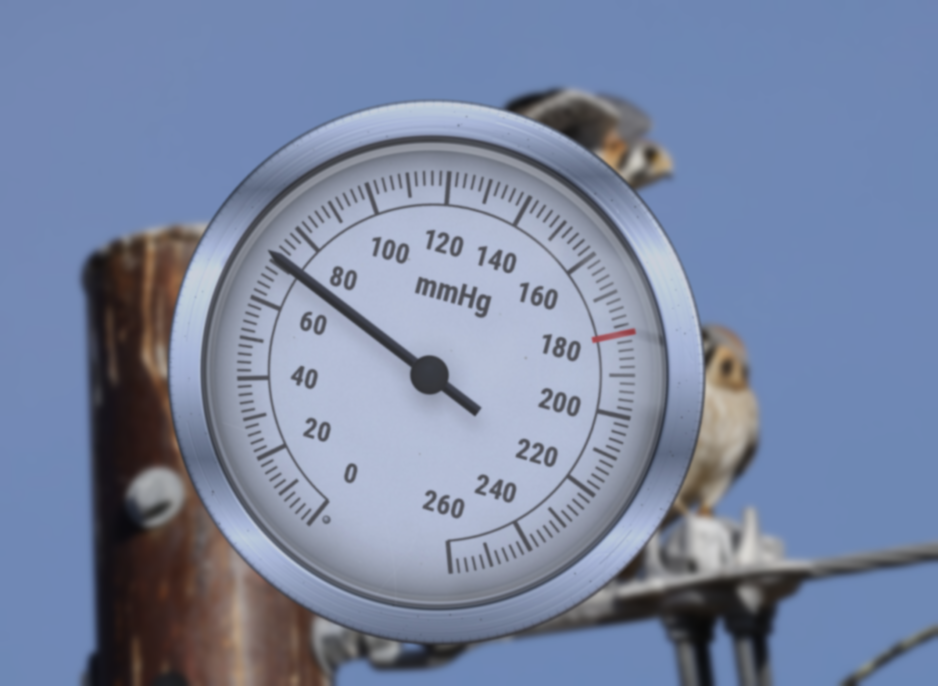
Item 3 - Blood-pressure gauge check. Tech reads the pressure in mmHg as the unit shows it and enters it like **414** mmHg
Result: **72** mmHg
